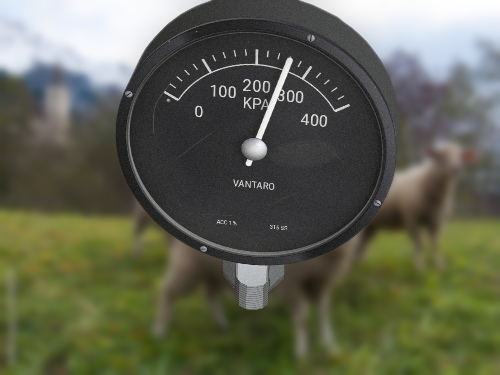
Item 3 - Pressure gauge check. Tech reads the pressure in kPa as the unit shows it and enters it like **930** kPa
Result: **260** kPa
